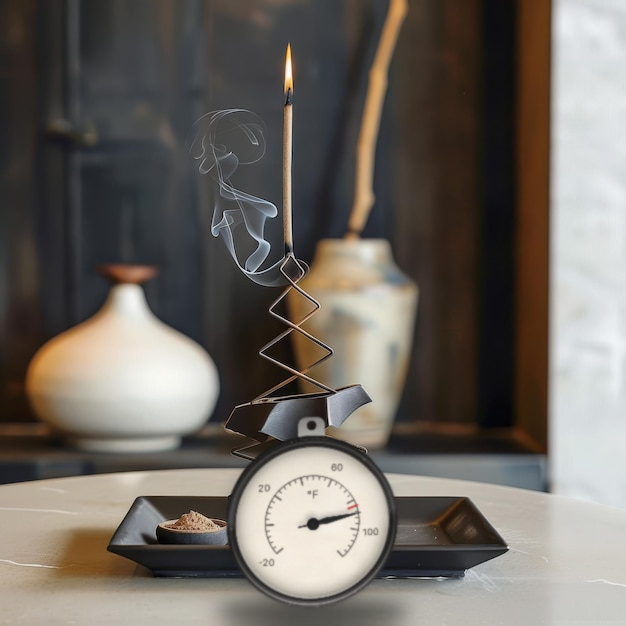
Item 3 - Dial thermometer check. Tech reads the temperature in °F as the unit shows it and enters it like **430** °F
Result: **88** °F
